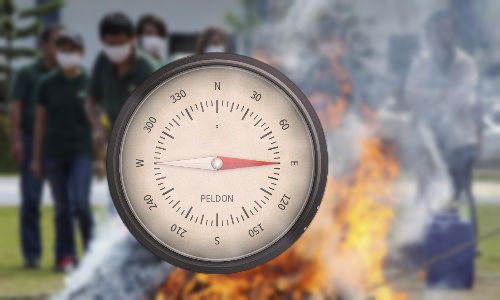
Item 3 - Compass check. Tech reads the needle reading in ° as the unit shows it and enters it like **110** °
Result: **90** °
